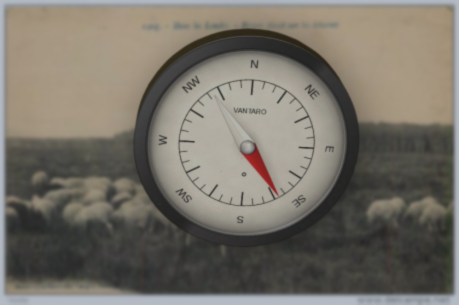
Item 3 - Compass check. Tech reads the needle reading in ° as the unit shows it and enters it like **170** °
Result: **145** °
